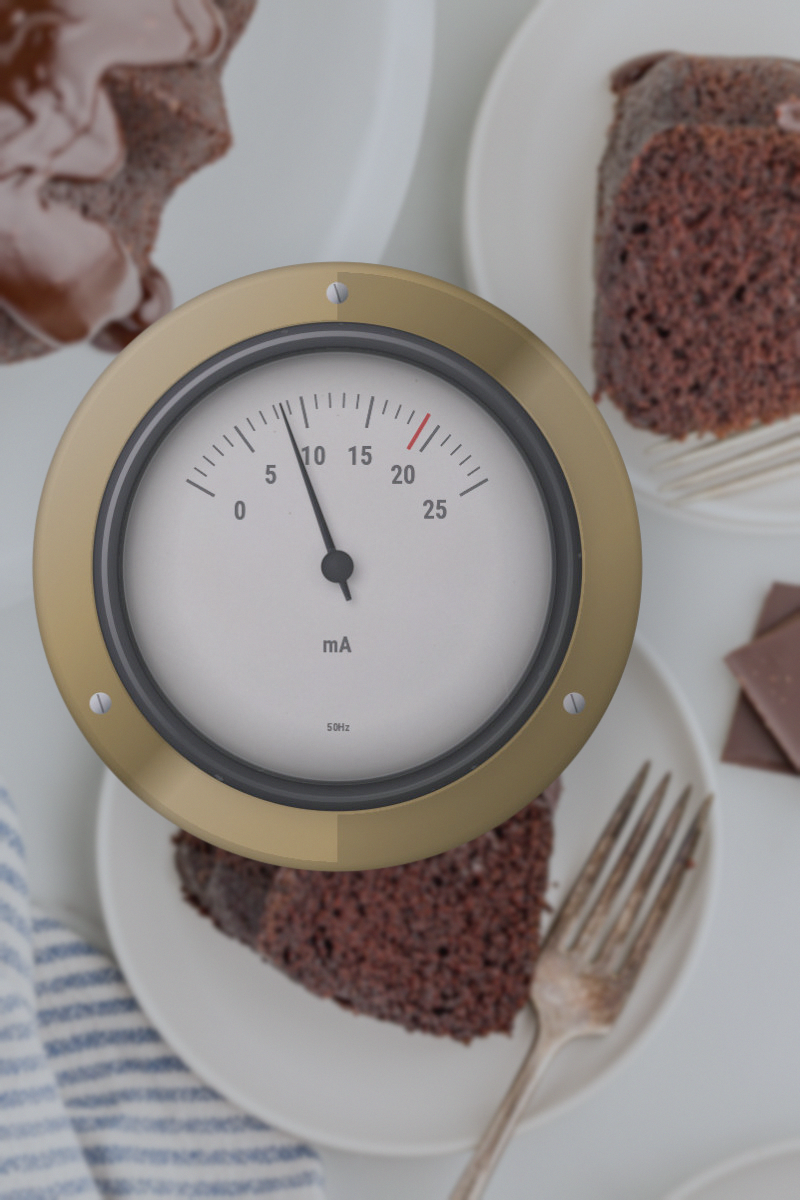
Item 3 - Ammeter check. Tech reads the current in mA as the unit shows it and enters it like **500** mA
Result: **8.5** mA
